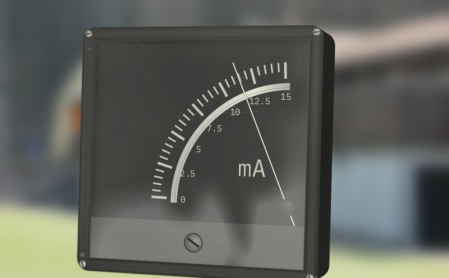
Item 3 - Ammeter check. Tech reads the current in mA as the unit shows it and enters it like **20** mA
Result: **11.5** mA
